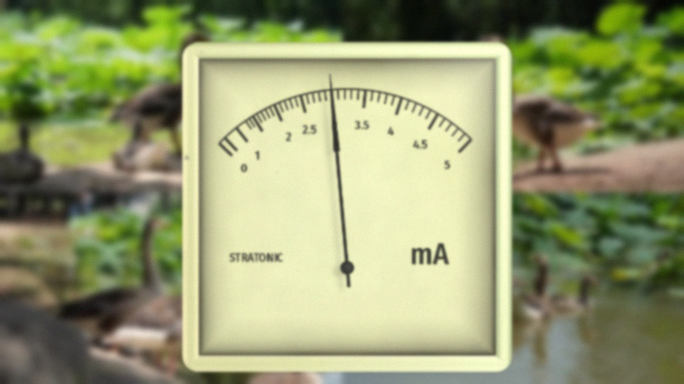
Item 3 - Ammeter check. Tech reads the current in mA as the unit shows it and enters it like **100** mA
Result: **3** mA
